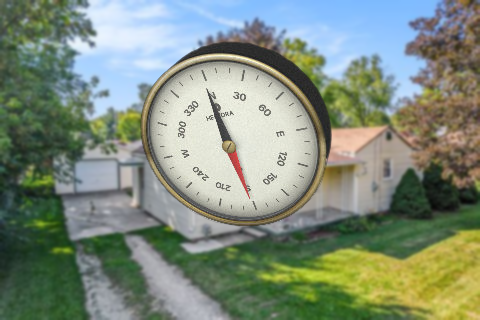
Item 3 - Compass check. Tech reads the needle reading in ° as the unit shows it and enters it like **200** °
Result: **180** °
